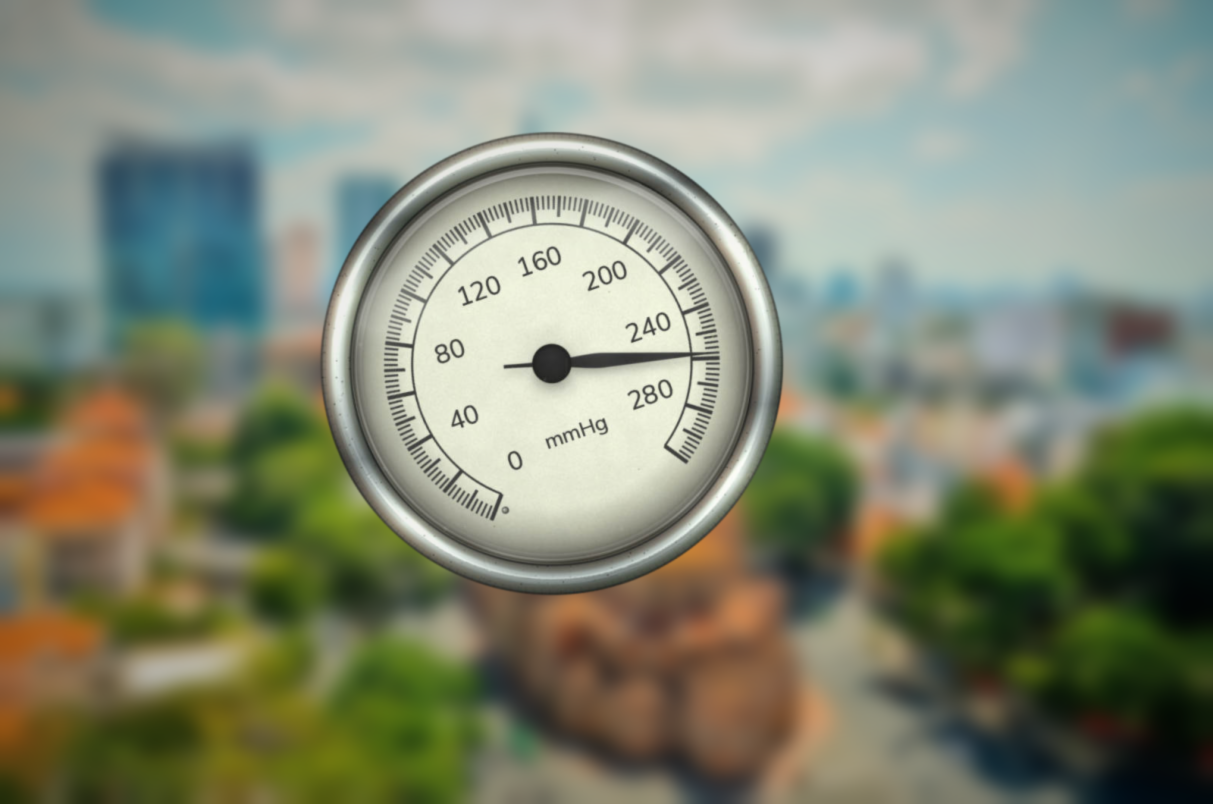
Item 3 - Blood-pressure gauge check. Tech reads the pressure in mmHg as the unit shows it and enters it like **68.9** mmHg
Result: **258** mmHg
